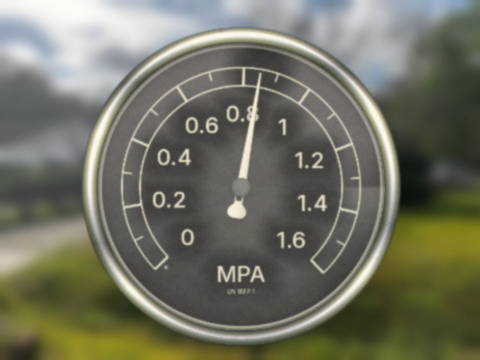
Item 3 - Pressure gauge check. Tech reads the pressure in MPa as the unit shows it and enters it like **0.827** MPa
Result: **0.85** MPa
